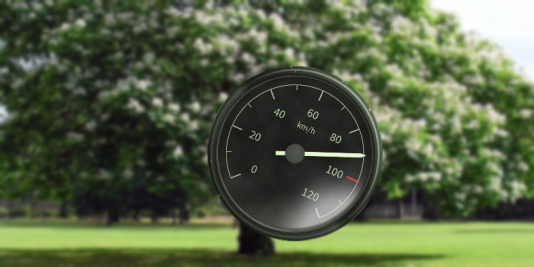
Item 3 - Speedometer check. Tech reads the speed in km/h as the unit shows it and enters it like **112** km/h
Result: **90** km/h
